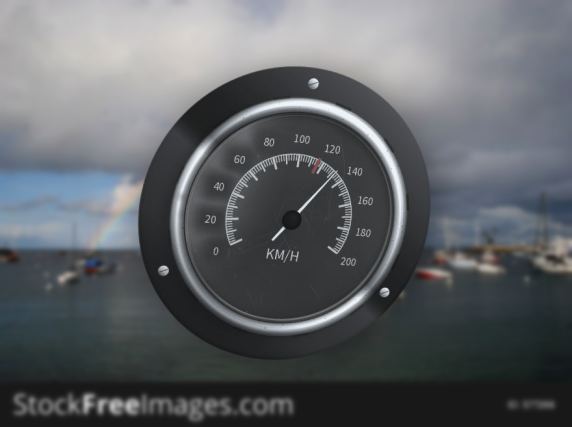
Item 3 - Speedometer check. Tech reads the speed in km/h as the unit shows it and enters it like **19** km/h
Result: **130** km/h
